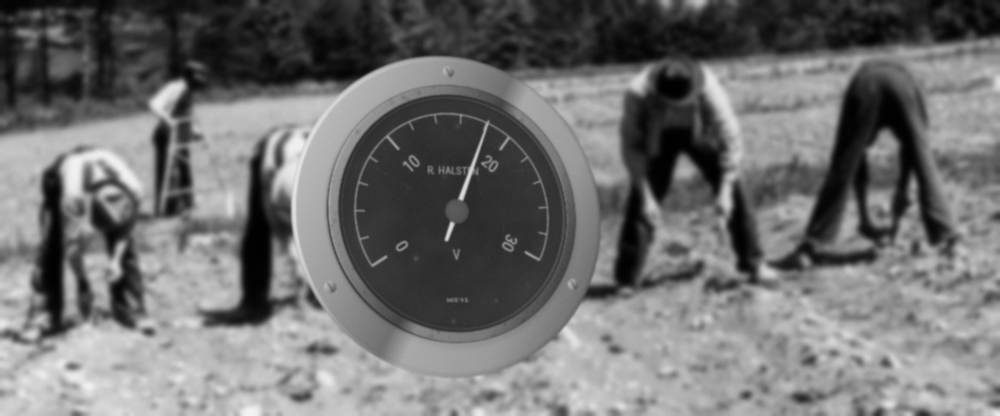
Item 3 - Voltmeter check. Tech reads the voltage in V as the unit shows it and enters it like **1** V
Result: **18** V
